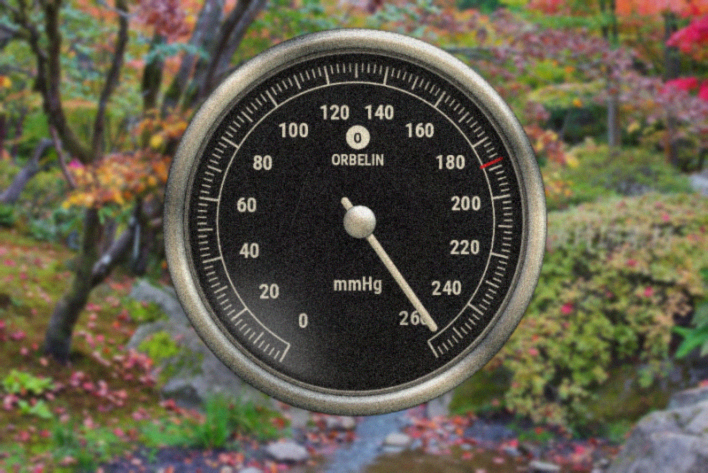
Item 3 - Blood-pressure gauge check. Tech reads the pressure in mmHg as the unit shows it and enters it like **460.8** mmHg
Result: **256** mmHg
